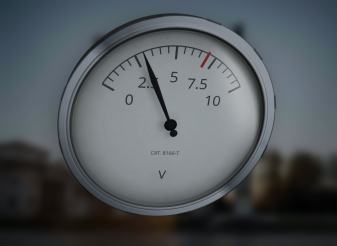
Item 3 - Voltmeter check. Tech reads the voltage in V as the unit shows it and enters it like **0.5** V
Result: **3** V
